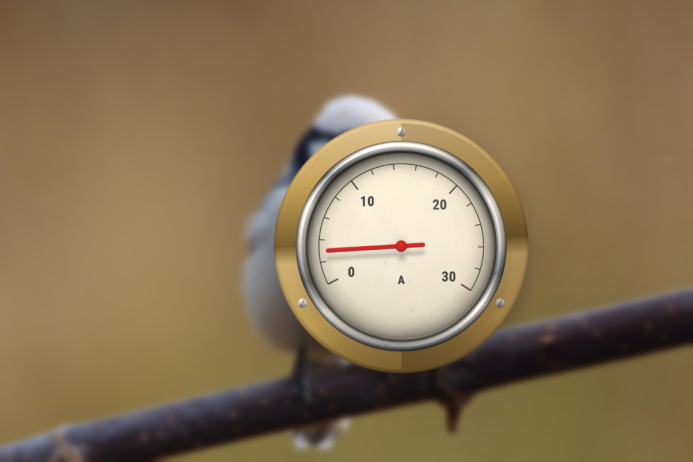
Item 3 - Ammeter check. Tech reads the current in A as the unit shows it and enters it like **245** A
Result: **3** A
